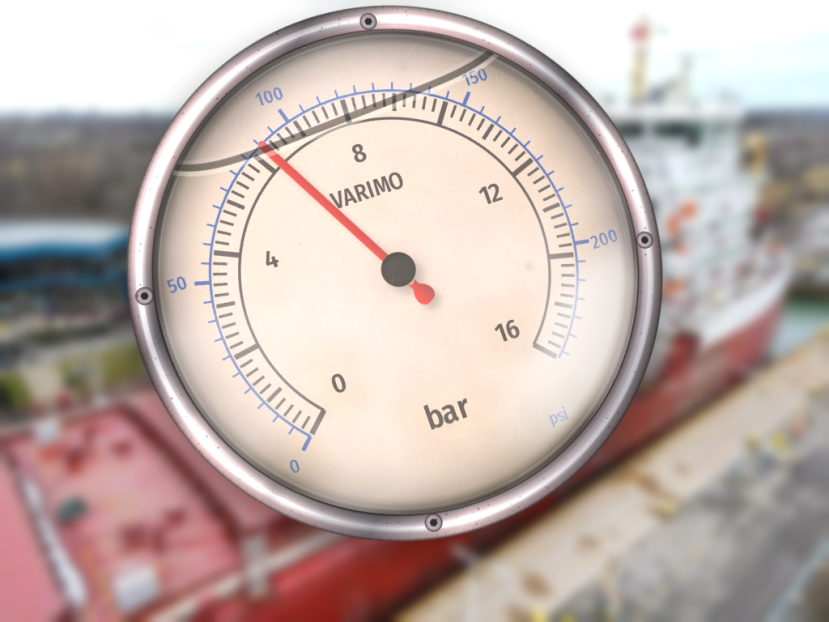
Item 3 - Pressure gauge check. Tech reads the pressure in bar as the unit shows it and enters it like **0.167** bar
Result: **6.2** bar
